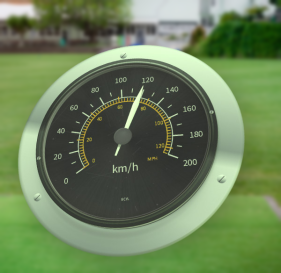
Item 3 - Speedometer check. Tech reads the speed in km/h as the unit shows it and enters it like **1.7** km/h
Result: **120** km/h
